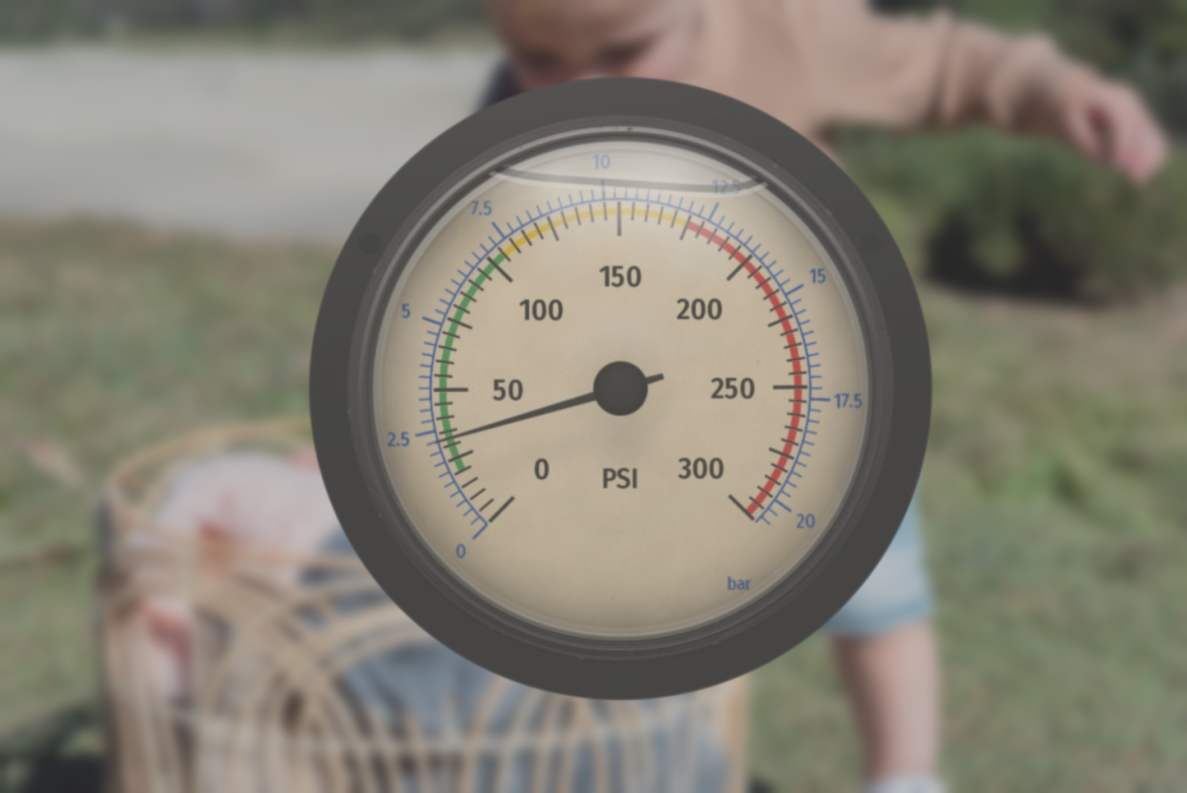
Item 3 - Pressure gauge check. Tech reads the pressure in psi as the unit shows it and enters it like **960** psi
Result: **32.5** psi
